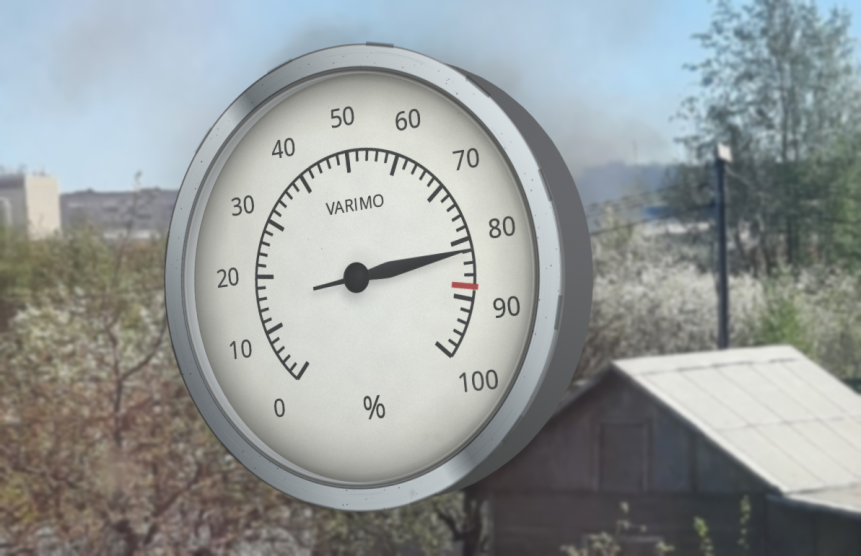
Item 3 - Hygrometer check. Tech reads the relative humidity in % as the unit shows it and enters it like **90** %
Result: **82** %
